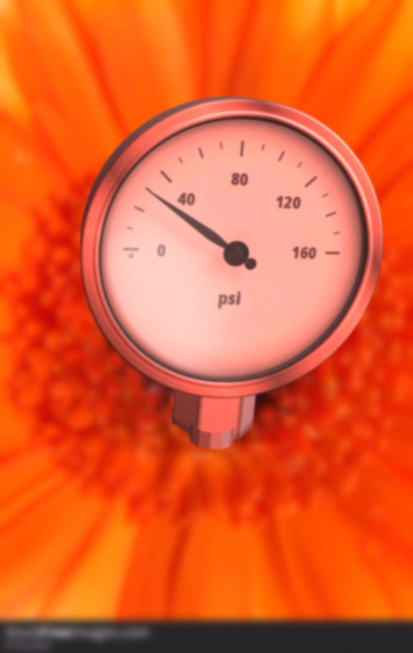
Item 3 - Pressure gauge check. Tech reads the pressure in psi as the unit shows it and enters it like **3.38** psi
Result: **30** psi
